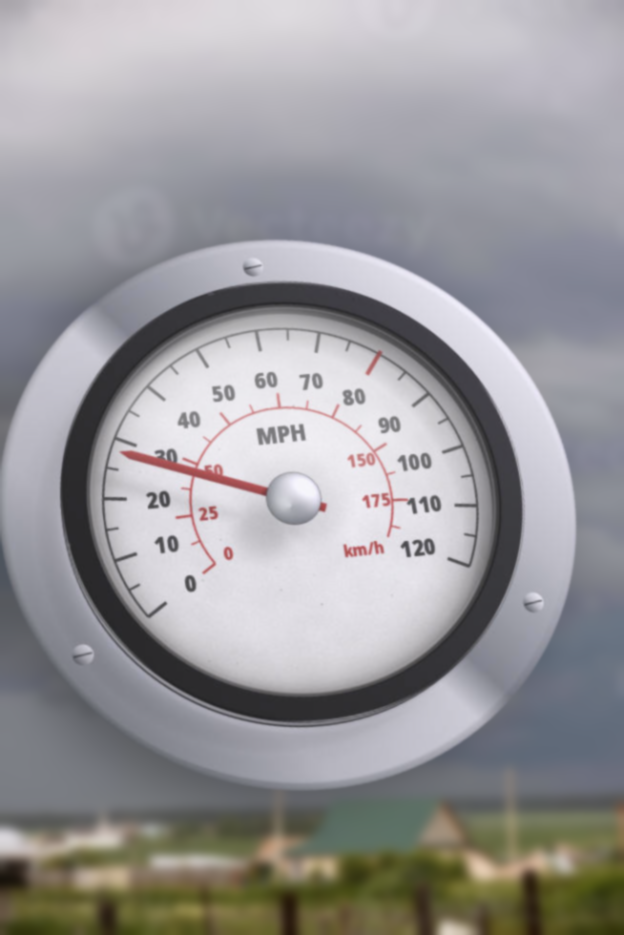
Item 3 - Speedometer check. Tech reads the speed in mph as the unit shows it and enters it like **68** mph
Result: **27.5** mph
